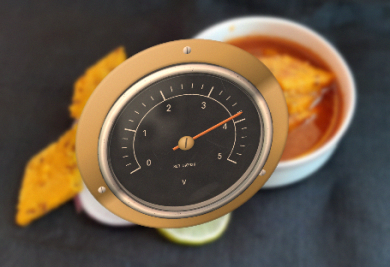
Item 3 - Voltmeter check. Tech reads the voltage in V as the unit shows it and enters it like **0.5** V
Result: **3.8** V
